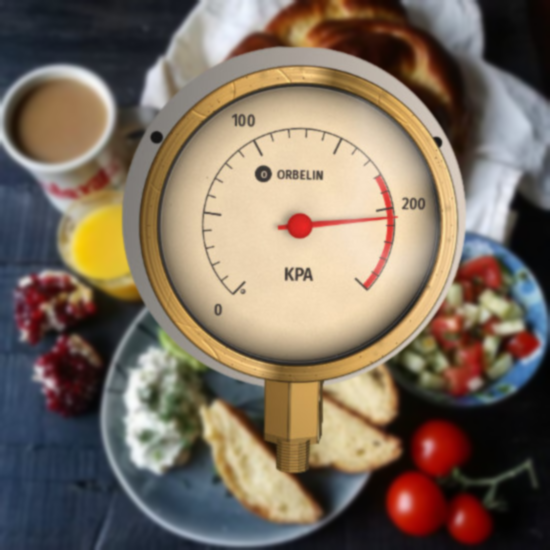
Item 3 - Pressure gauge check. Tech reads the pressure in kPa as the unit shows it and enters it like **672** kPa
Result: **205** kPa
